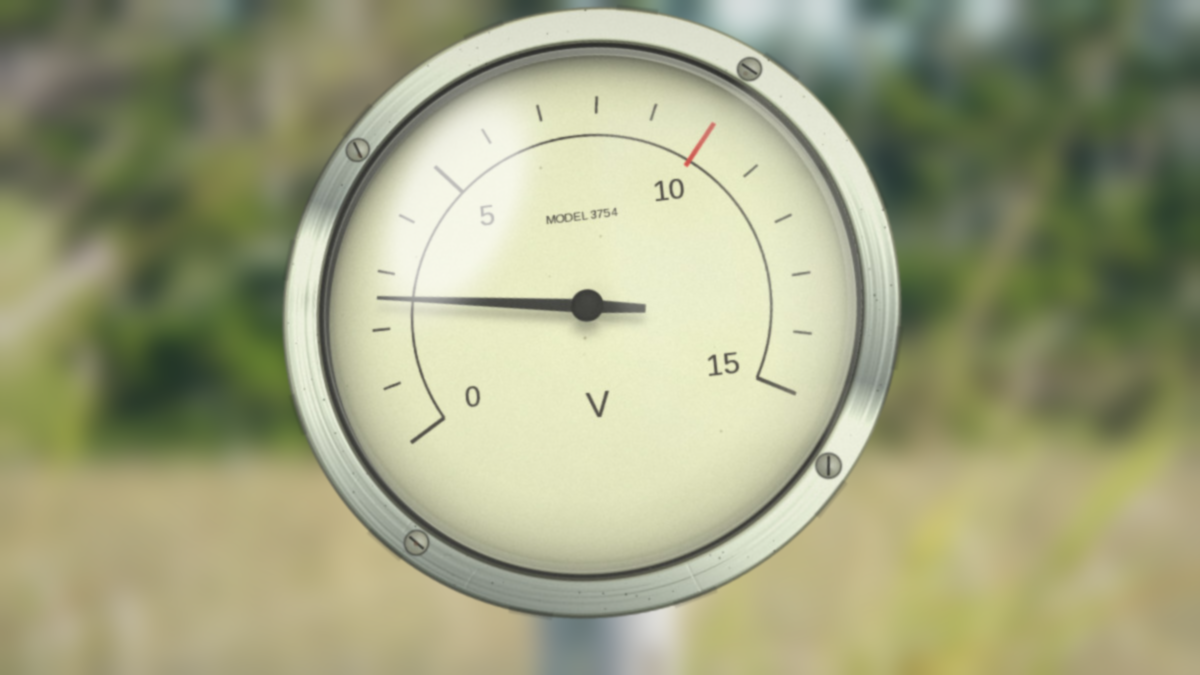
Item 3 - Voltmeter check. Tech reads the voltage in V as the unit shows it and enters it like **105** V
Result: **2.5** V
